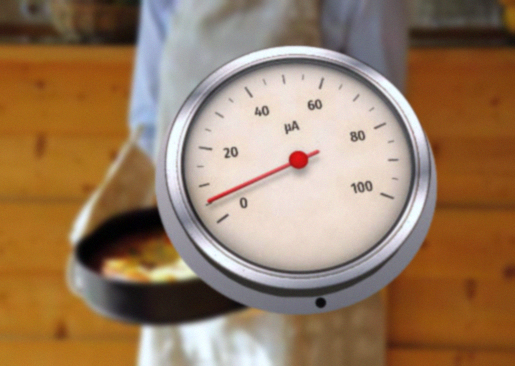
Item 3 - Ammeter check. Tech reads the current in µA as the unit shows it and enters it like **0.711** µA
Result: **5** µA
